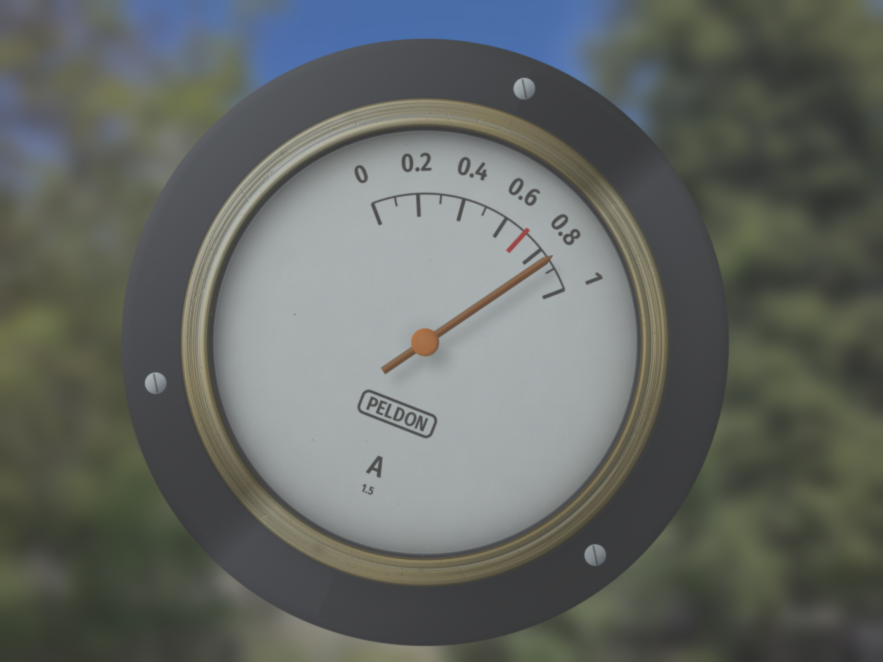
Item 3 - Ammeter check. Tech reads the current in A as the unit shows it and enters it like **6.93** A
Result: **0.85** A
